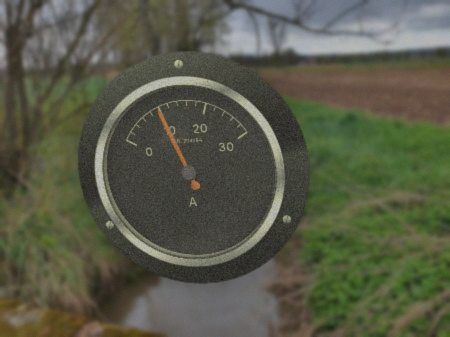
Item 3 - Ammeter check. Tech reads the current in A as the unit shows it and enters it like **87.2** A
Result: **10** A
